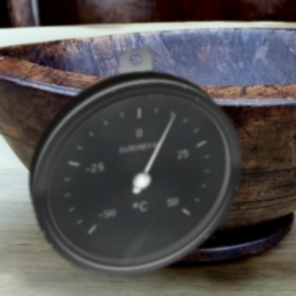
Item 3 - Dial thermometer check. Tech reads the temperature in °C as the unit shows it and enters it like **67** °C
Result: **10** °C
